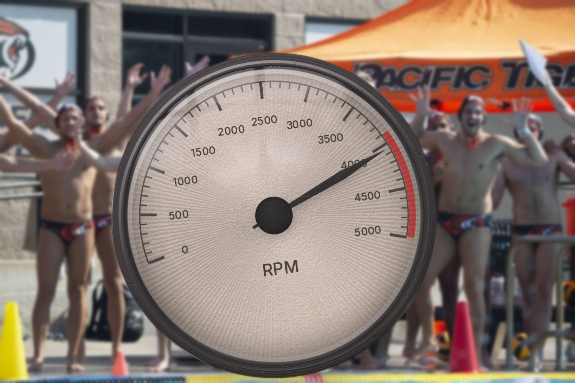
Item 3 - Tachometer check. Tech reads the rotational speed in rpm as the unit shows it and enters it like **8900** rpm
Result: **4050** rpm
